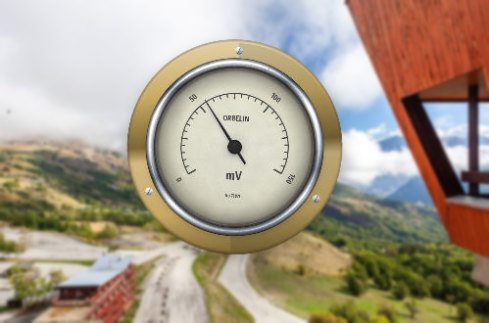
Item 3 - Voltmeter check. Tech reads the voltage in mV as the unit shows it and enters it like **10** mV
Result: **55** mV
